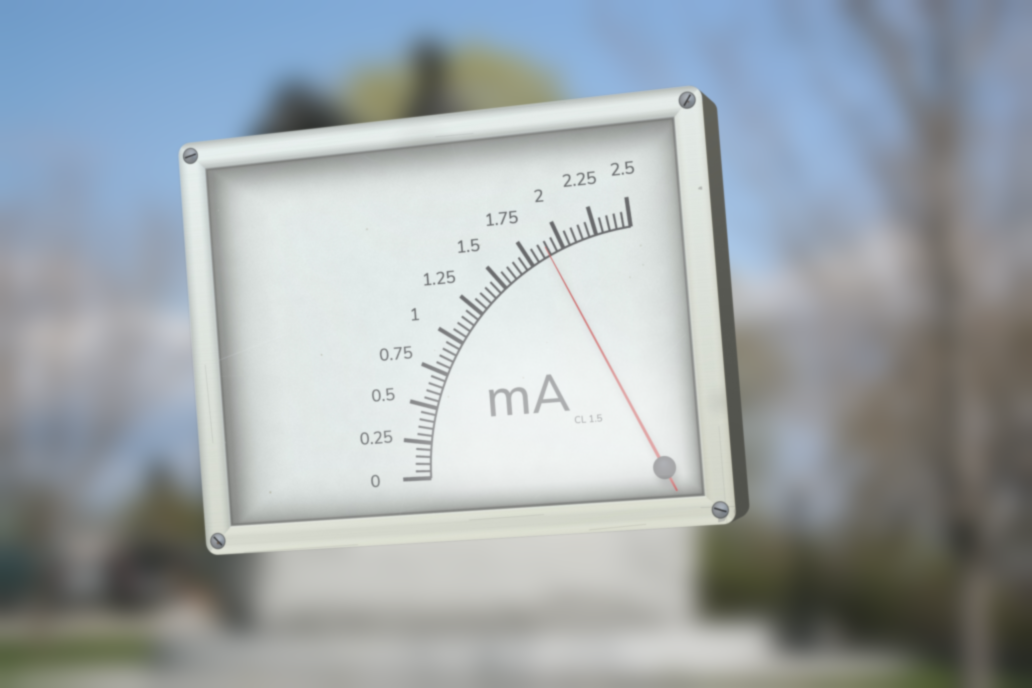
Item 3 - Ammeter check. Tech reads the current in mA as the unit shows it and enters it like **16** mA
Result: **1.9** mA
